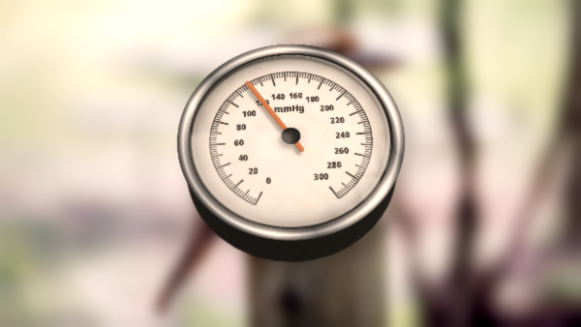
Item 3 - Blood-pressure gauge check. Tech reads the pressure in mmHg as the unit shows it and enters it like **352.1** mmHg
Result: **120** mmHg
